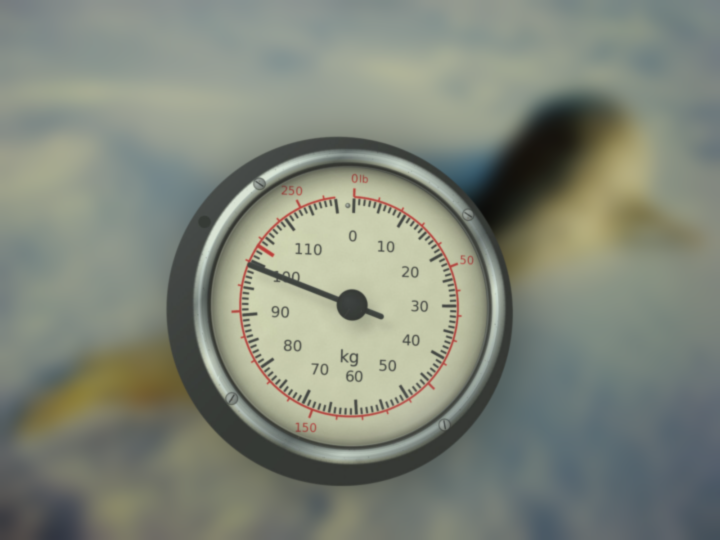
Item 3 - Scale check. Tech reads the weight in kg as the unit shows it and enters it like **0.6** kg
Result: **99** kg
